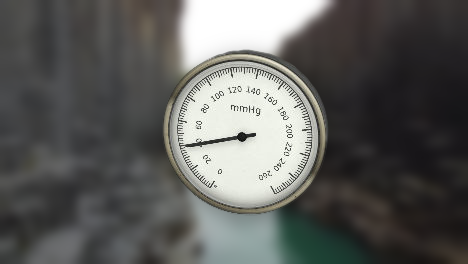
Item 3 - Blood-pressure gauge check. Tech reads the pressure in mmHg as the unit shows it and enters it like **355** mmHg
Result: **40** mmHg
